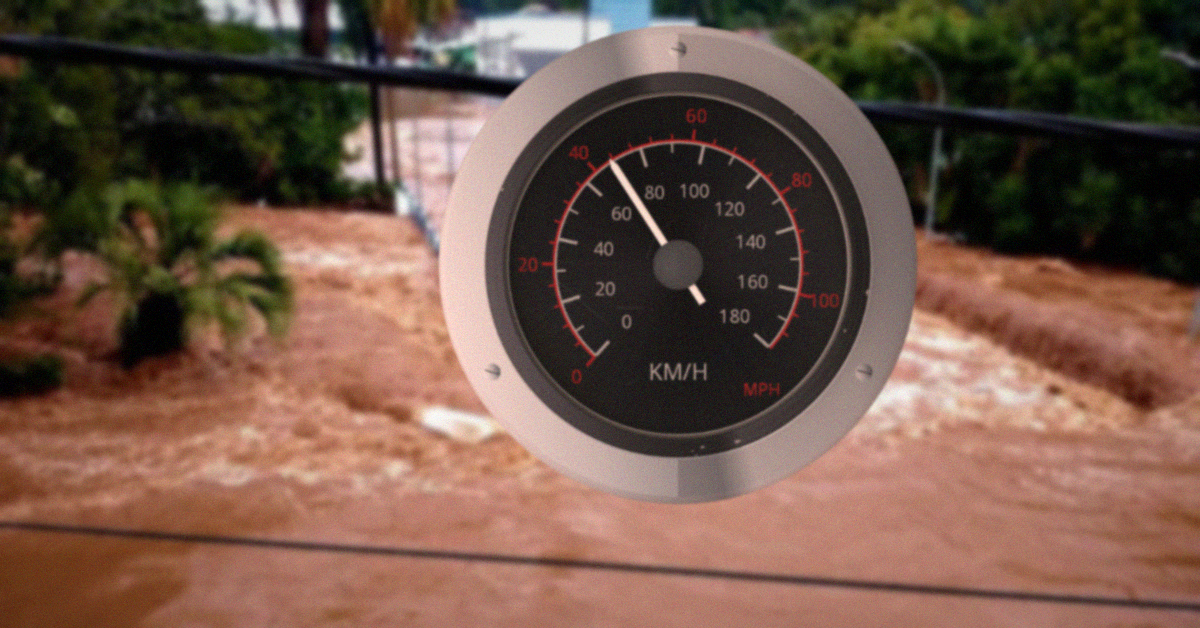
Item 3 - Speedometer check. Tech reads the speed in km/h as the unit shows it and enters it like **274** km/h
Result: **70** km/h
